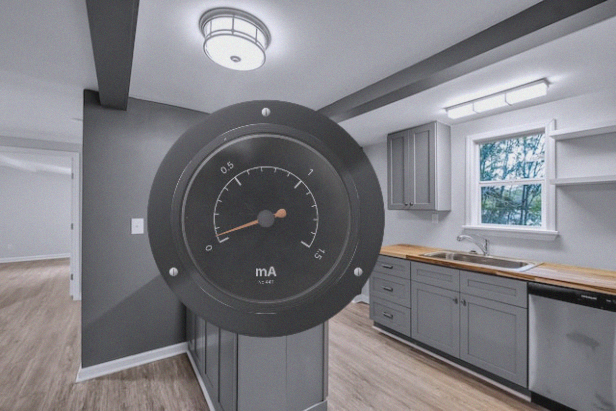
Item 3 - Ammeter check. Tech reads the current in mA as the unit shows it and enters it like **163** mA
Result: **0.05** mA
